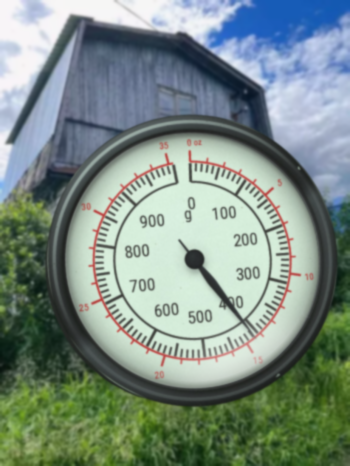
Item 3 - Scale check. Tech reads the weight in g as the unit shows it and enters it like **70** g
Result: **410** g
